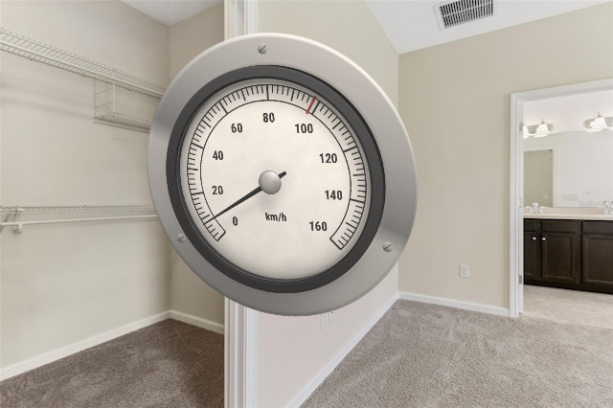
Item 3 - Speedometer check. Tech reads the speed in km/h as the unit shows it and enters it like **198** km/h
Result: **8** km/h
